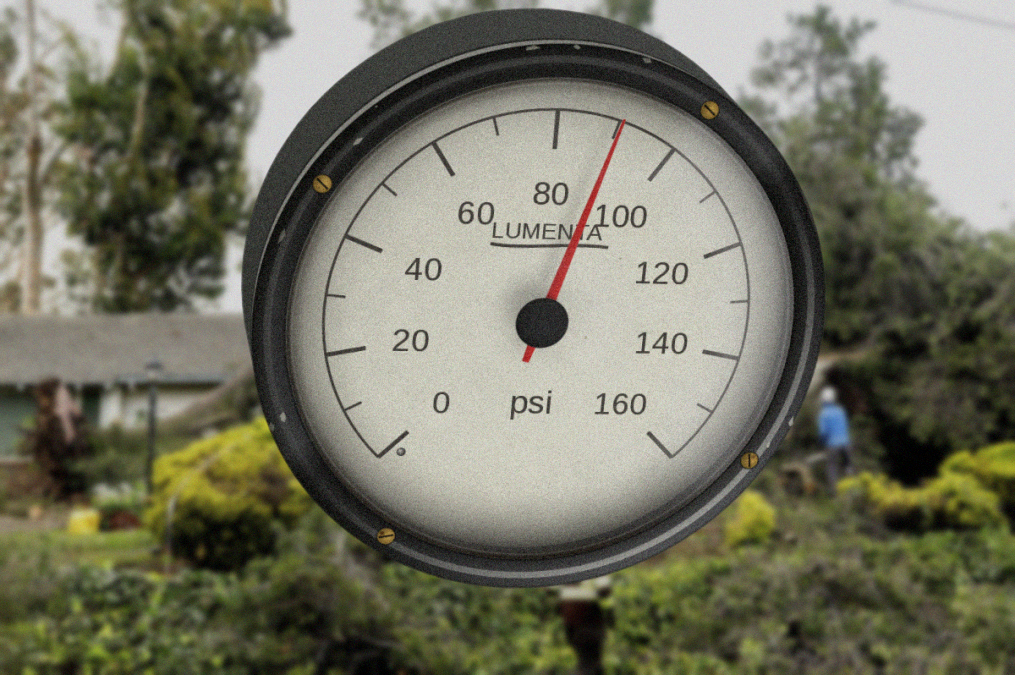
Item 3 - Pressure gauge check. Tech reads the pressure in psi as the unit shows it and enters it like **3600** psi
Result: **90** psi
